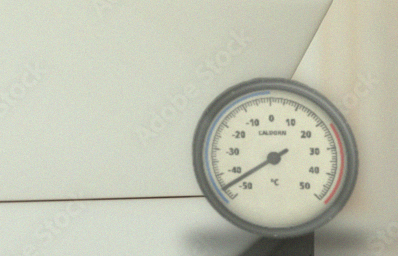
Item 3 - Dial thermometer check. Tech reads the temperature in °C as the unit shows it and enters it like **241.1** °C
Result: **-45** °C
